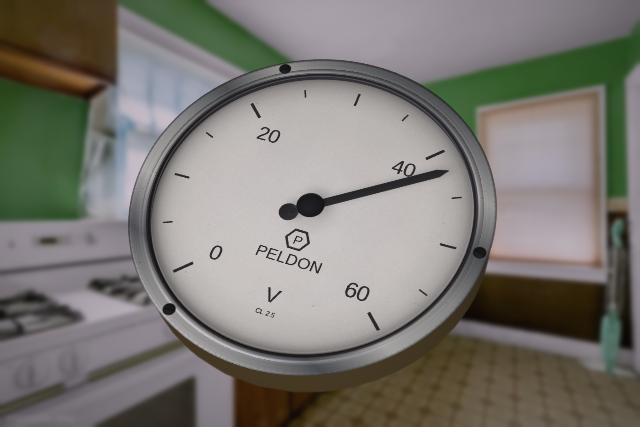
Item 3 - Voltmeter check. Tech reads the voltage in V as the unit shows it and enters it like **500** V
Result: **42.5** V
